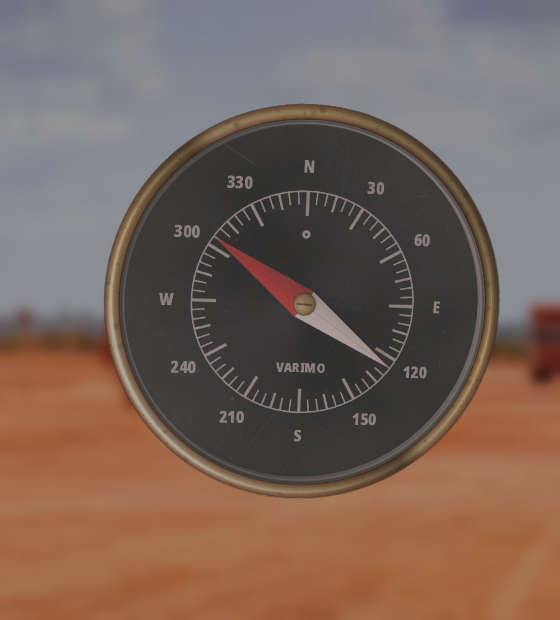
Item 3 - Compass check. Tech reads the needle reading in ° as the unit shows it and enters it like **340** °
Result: **305** °
